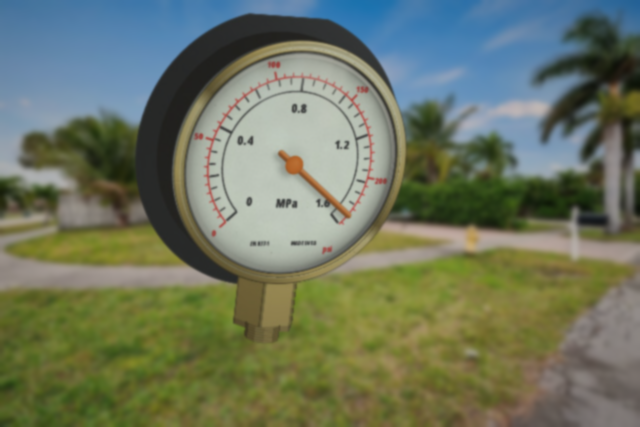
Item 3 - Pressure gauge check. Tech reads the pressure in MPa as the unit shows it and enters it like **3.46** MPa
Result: **1.55** MPa
